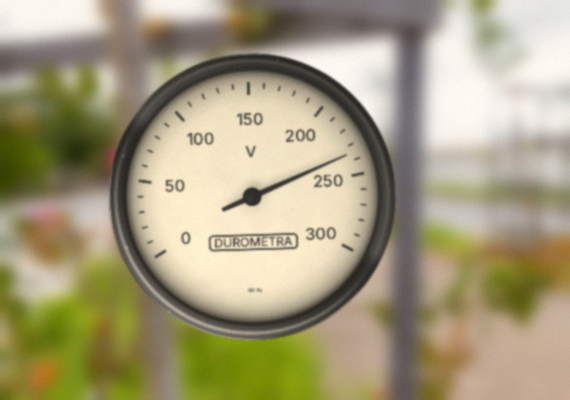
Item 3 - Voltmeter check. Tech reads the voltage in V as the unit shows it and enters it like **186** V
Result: **235** V
